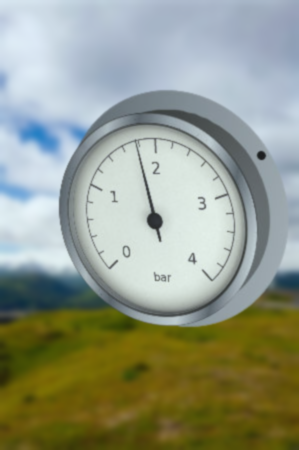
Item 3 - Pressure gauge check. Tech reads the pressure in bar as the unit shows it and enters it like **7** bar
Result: **1.8** bar
